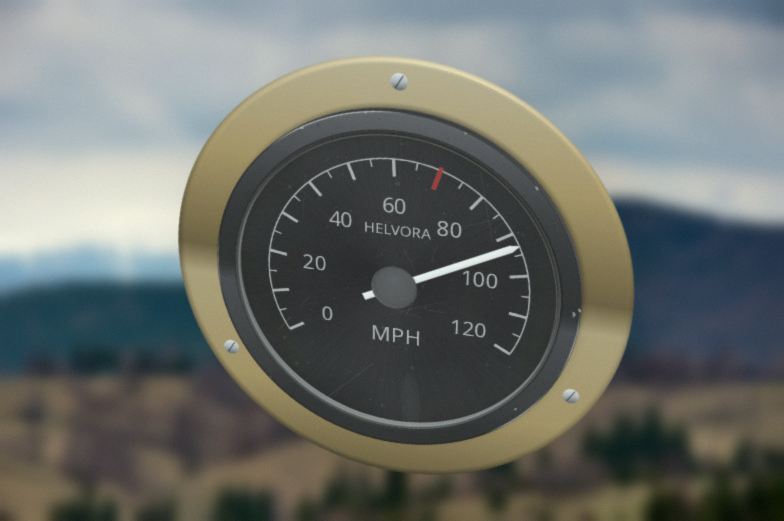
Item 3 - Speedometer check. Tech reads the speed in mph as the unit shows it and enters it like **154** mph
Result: **92.5** mph
